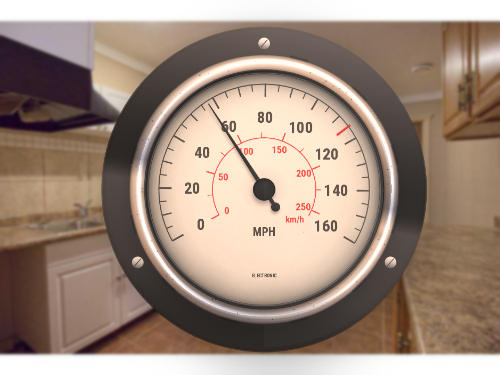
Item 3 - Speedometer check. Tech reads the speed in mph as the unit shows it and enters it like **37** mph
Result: **57.5** mph
